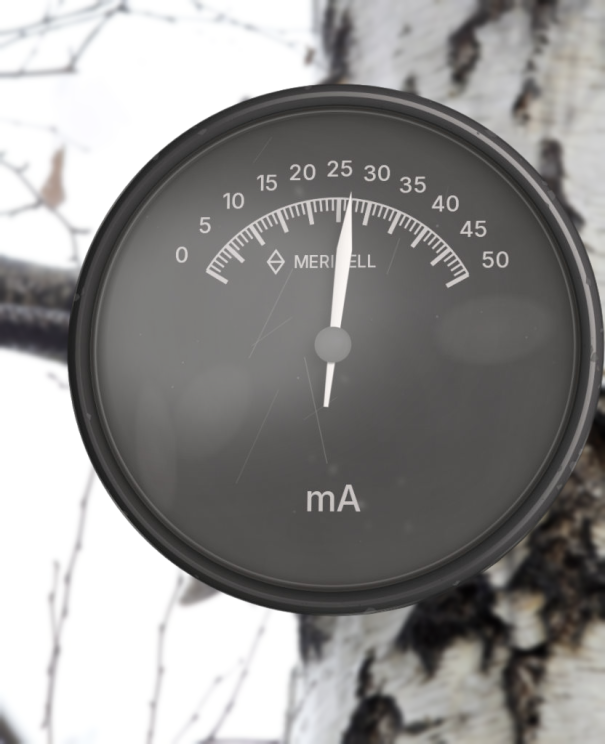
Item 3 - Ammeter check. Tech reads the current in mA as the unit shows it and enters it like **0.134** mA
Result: **27** mA
